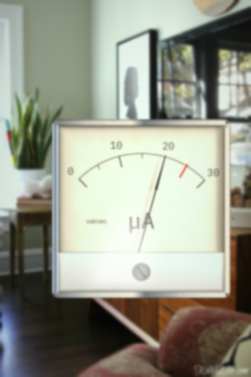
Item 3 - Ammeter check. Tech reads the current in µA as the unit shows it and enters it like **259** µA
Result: **20** µA
